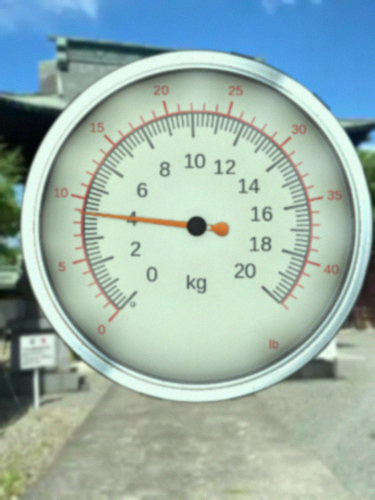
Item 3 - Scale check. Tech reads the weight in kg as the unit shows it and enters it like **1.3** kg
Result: **4** kg
